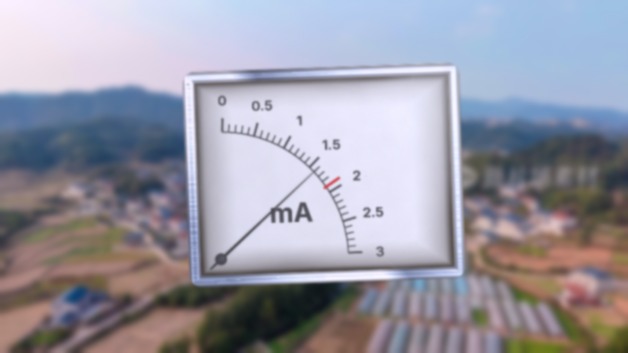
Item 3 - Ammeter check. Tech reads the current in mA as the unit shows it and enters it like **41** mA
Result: **1.6** mA
